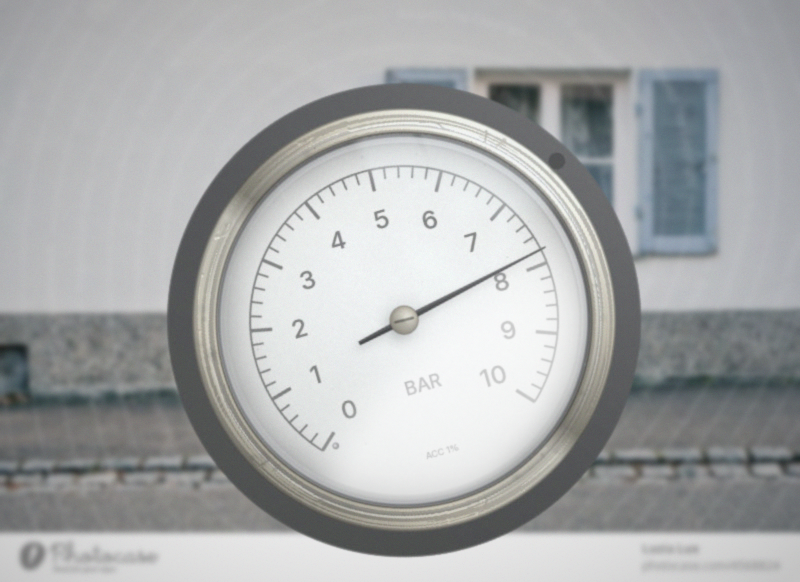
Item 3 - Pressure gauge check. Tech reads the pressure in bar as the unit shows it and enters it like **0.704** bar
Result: **7.8** bar
